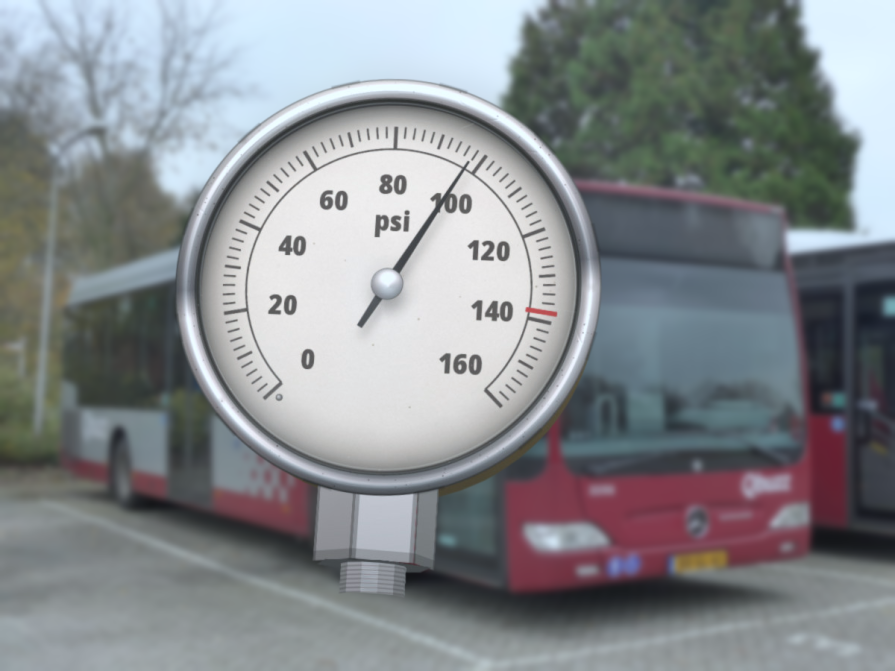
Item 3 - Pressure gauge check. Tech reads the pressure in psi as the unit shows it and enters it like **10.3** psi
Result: **98** psi
